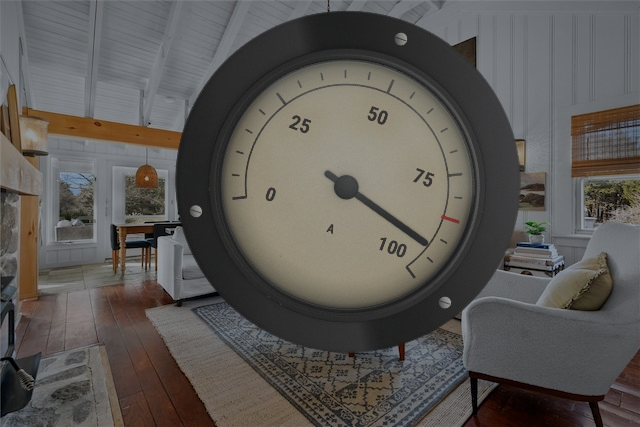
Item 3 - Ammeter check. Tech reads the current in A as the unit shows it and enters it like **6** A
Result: **92.5** A
